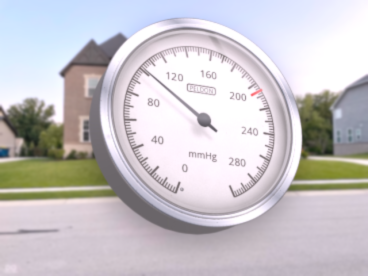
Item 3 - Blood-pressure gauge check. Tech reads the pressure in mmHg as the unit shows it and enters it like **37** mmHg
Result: **100** mmHg
